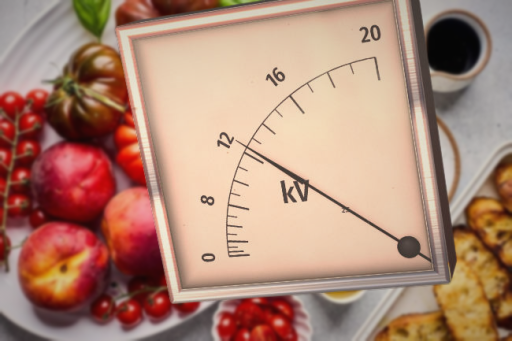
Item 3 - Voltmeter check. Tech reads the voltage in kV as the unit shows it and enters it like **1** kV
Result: **12.5** kV
